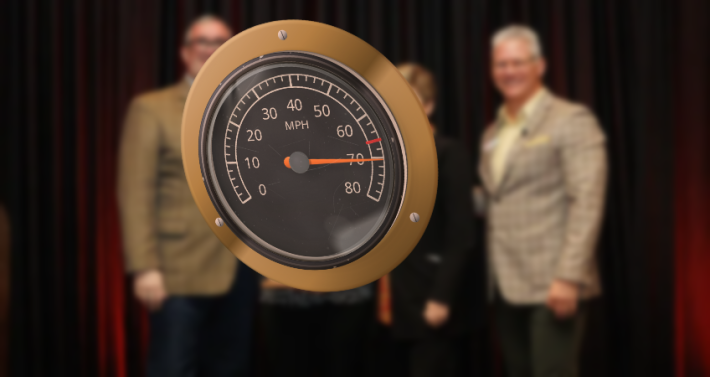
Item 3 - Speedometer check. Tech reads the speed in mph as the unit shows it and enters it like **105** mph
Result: **70** mph
